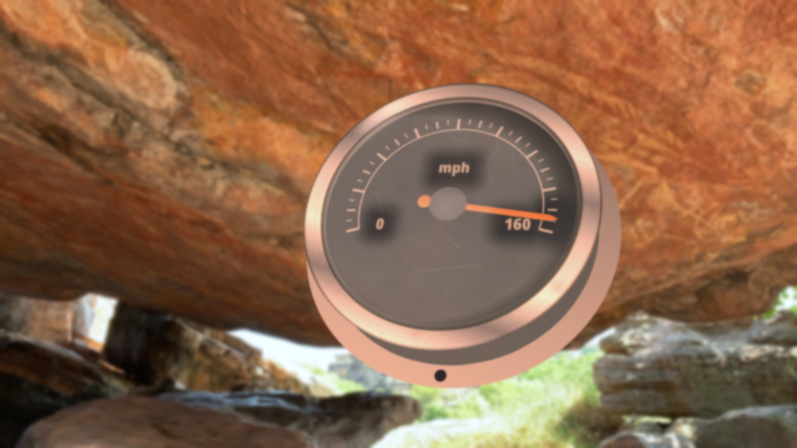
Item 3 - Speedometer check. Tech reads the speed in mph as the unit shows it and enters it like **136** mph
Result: **155** mph
